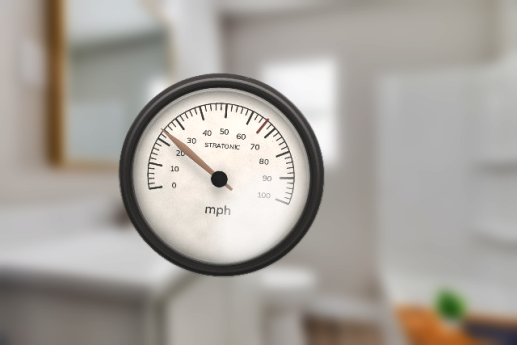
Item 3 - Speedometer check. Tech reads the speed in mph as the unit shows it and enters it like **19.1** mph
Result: **24** mph
